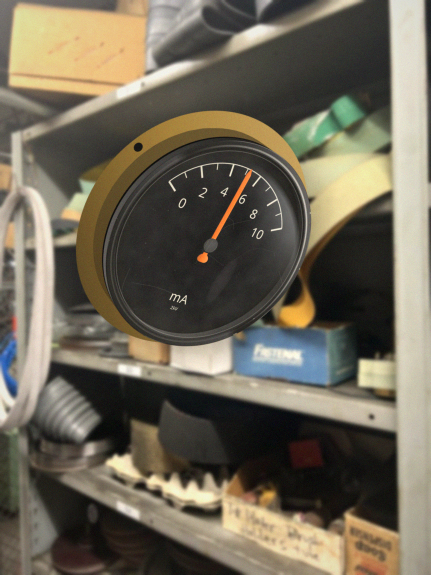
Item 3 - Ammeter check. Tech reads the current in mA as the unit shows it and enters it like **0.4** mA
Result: **5** mA
